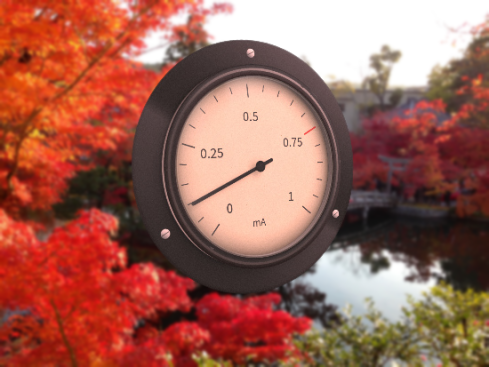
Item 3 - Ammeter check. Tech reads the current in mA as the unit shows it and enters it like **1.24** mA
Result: **0.1** mA
